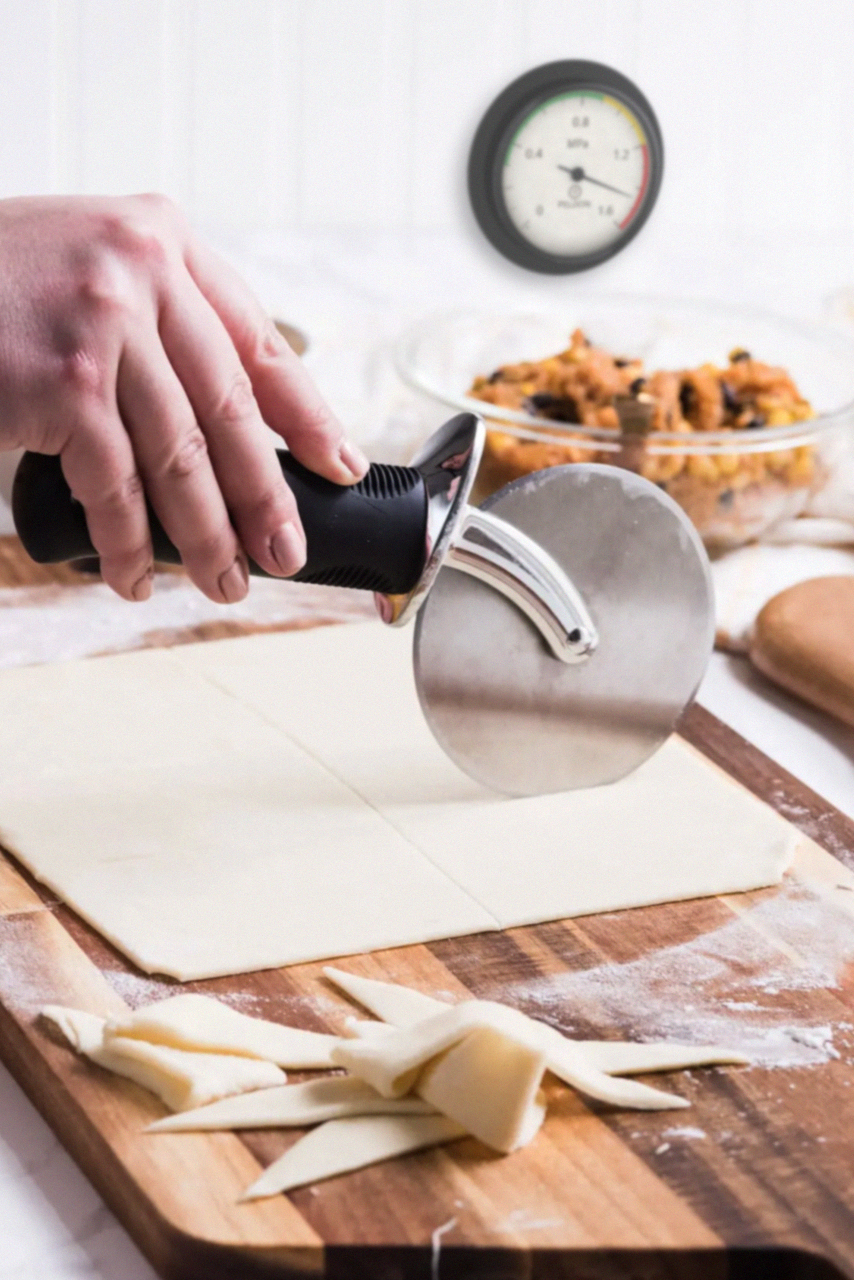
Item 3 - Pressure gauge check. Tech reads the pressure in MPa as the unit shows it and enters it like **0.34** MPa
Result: **1.45** MPa
